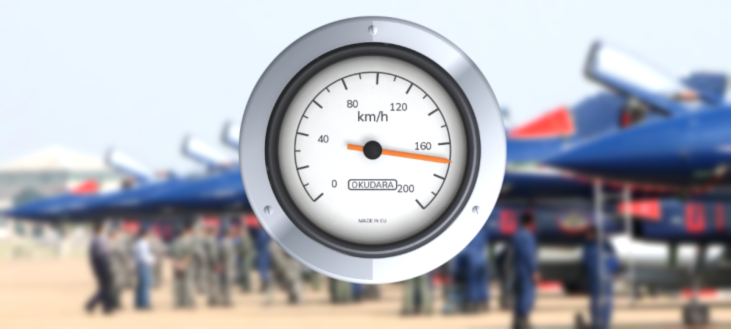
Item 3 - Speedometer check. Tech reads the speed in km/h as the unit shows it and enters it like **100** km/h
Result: **170** km/h
